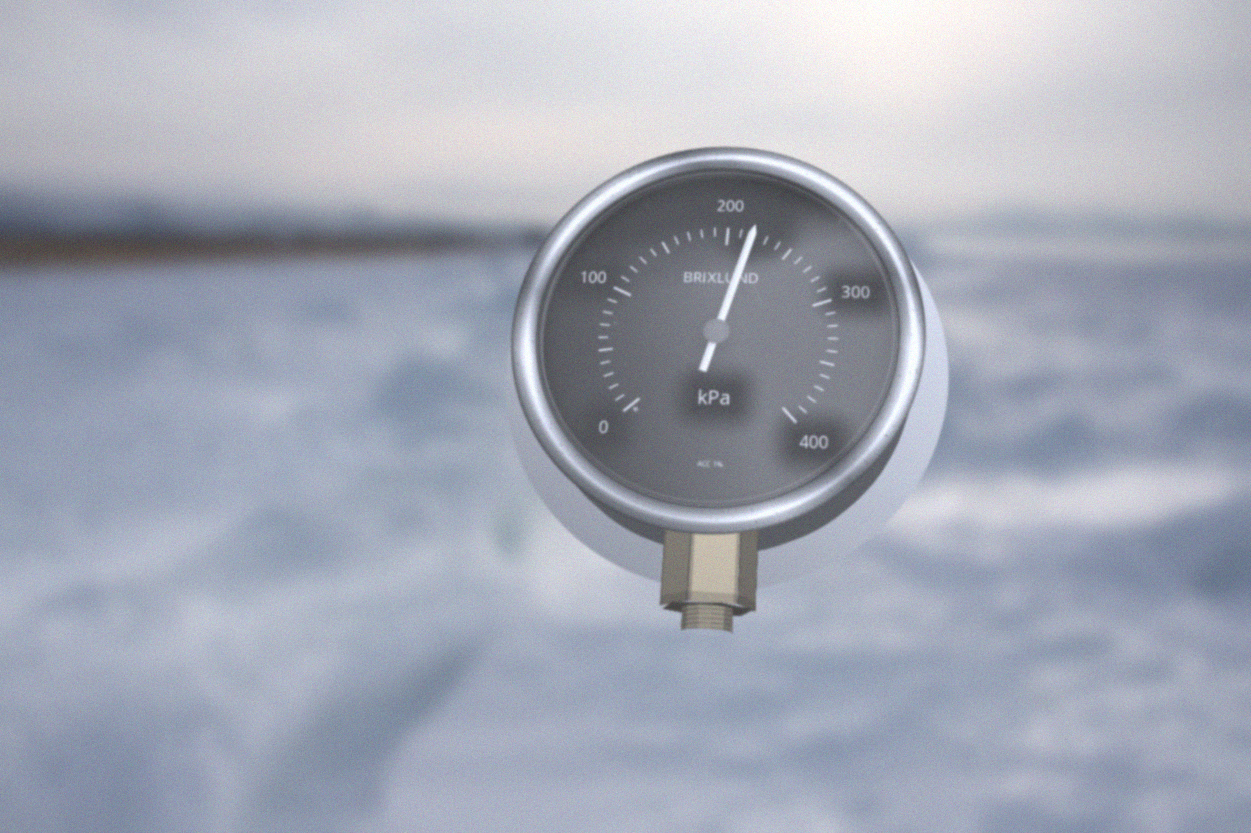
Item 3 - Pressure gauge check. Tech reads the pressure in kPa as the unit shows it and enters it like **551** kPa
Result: **220** kPa
